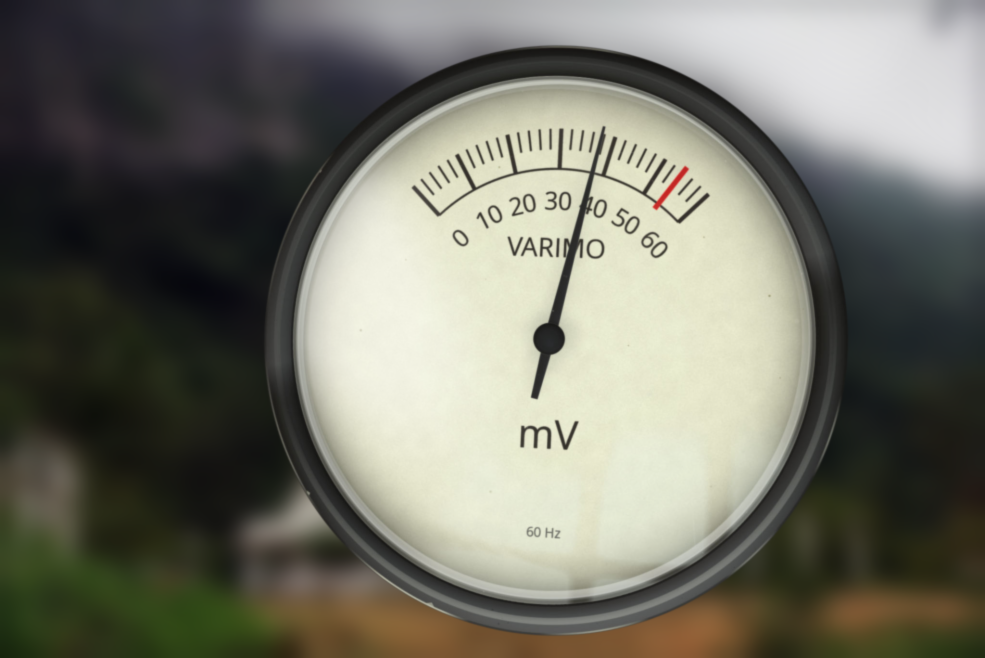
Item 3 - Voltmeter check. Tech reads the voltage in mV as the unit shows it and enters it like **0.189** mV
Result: **38** mV
